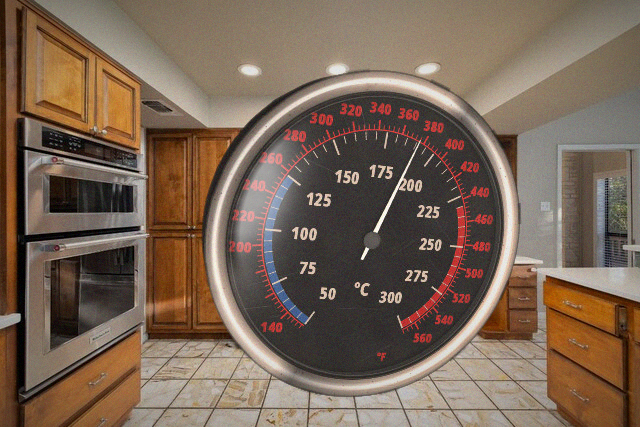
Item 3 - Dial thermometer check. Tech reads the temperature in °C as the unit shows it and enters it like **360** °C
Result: **190** °C
